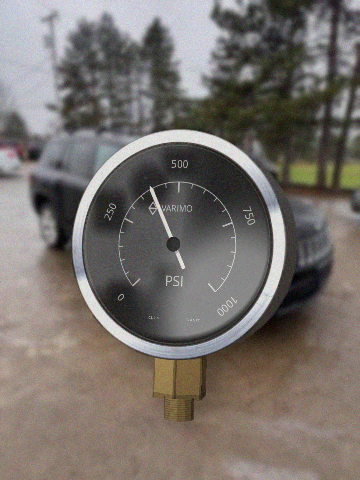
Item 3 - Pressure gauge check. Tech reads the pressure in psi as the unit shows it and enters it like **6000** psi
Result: **400** psi
